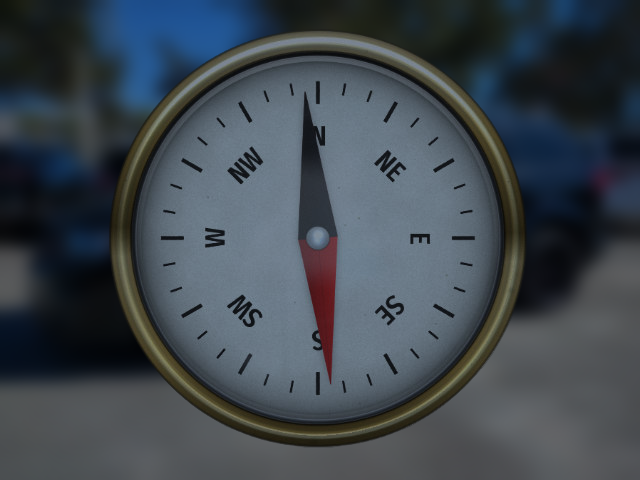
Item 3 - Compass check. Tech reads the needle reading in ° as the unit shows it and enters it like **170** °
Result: **175** °
